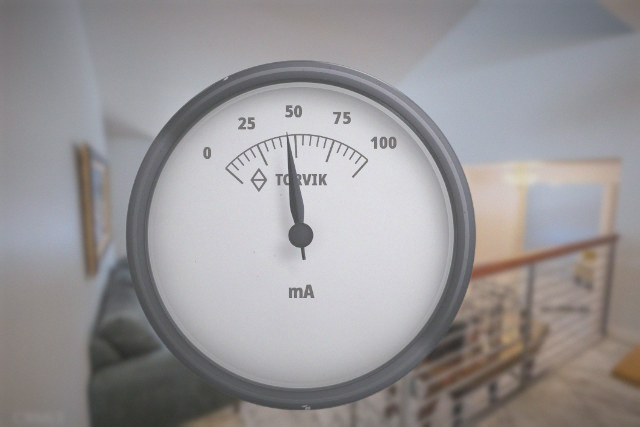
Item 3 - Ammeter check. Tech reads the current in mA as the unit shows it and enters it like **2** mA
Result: **45** mA
